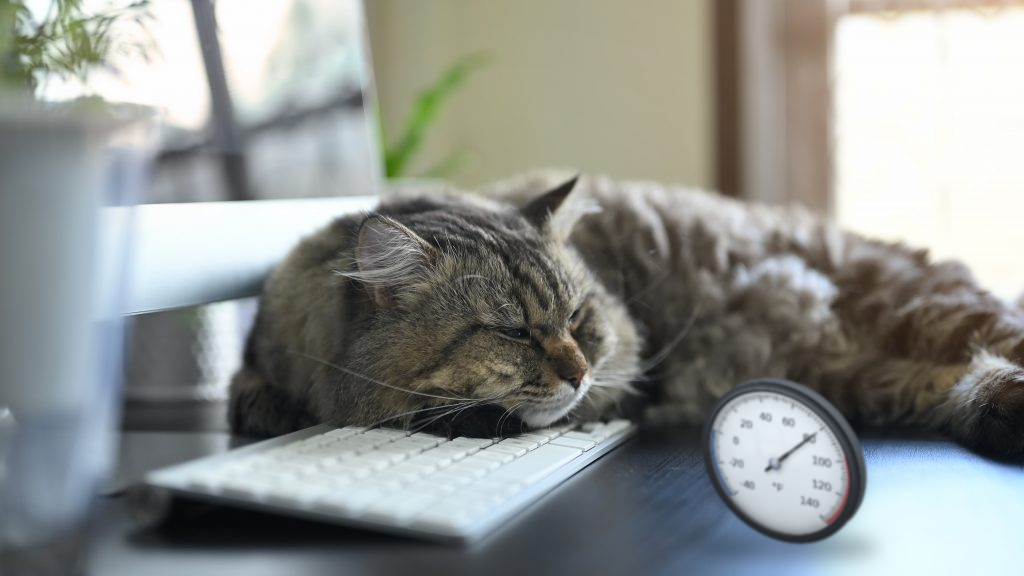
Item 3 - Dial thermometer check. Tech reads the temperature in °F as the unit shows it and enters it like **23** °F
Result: **80** °F
